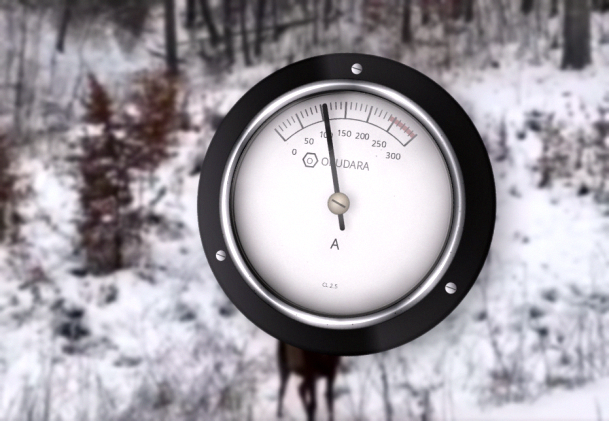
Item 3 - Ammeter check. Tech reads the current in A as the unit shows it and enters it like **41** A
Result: **110** A
